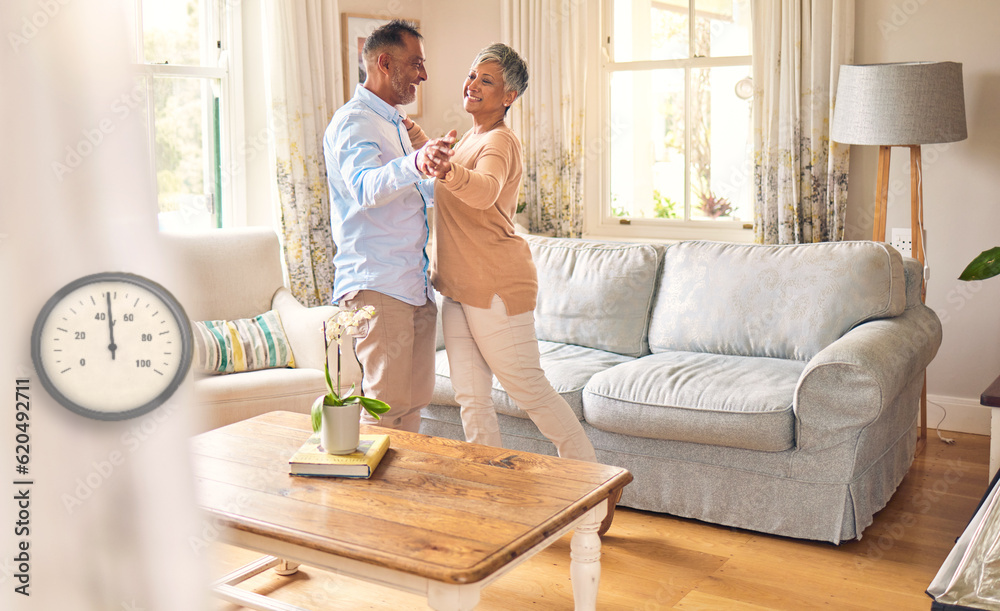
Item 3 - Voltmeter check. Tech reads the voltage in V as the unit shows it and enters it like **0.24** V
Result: **47.5** V
